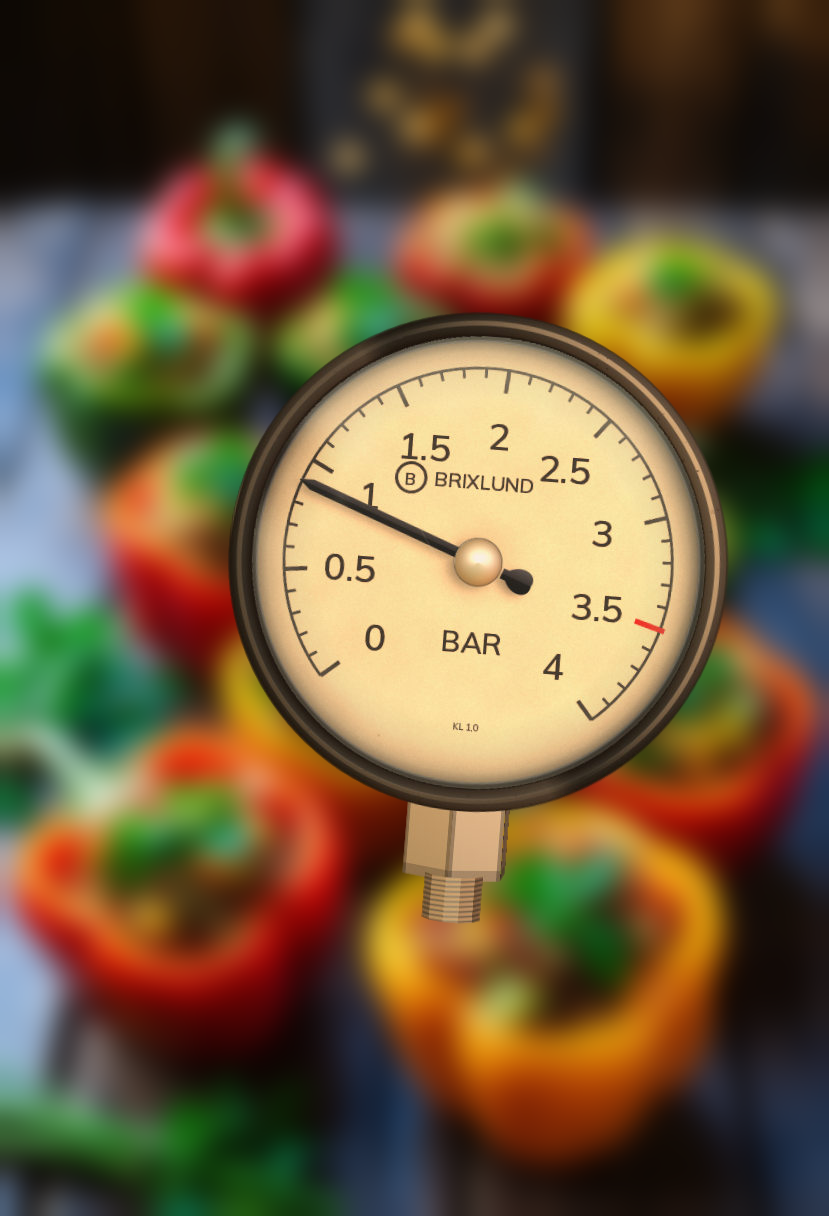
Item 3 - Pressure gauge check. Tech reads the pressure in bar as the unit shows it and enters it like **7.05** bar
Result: **0.9** bar
